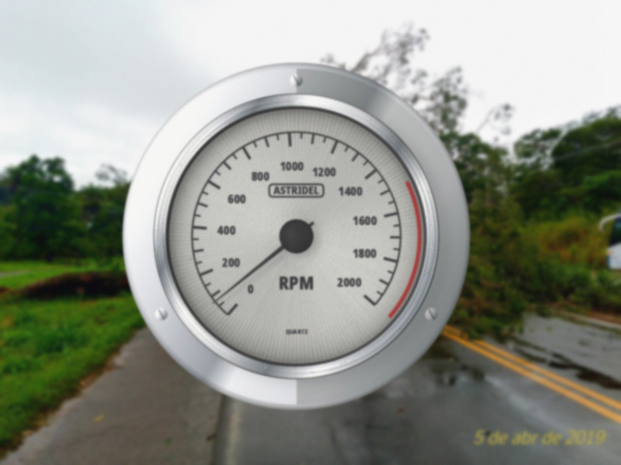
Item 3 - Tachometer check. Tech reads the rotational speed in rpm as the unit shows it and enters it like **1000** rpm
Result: **75** rpm
